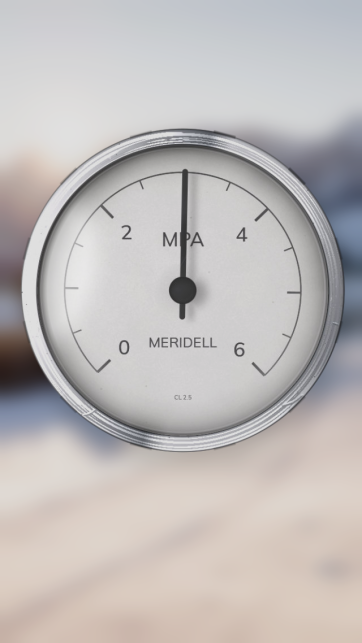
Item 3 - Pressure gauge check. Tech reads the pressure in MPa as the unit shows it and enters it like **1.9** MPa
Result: **3** MPa
